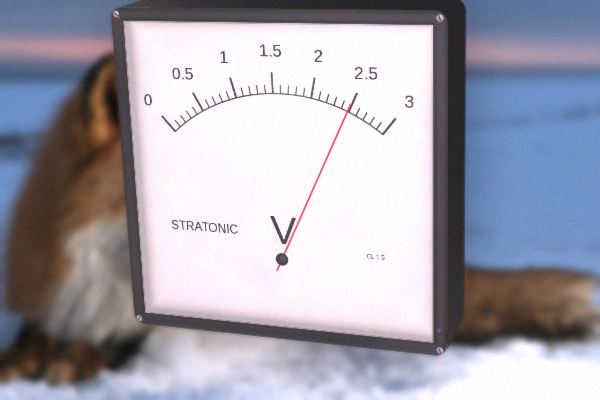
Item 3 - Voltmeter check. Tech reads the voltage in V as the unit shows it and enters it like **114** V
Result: **2.5** V
